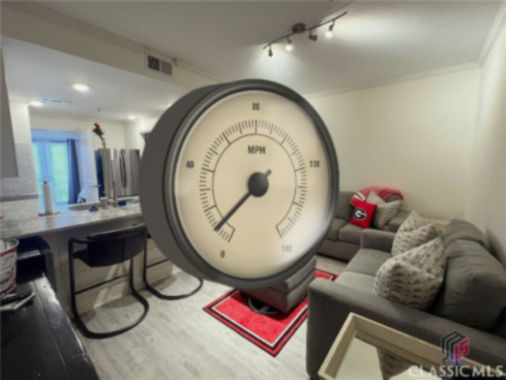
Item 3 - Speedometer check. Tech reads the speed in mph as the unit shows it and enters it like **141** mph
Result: **10** mph
